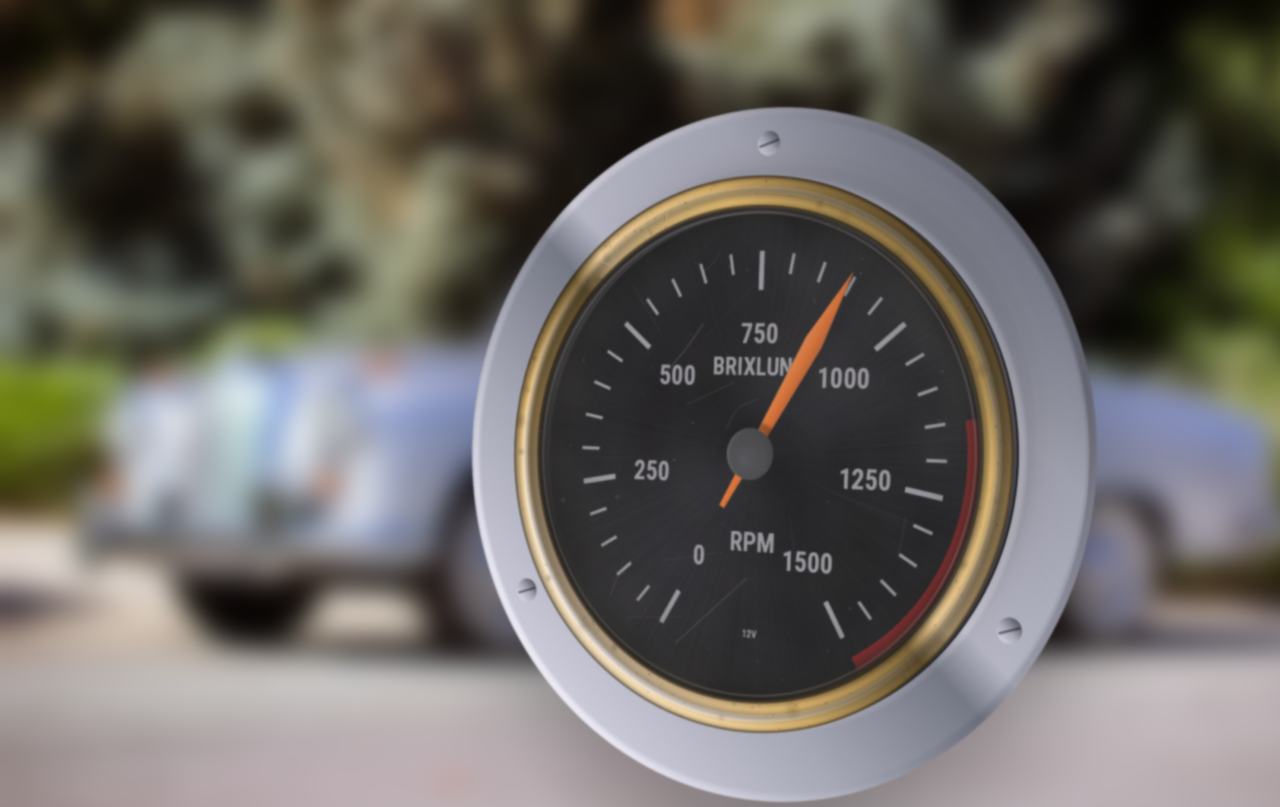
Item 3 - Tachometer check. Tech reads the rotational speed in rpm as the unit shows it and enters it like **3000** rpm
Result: **900** rpm
